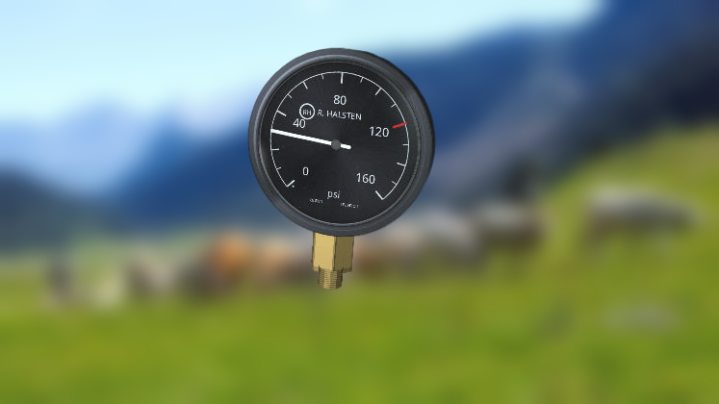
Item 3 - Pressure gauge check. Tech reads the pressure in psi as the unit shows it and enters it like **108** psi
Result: **30** psi
